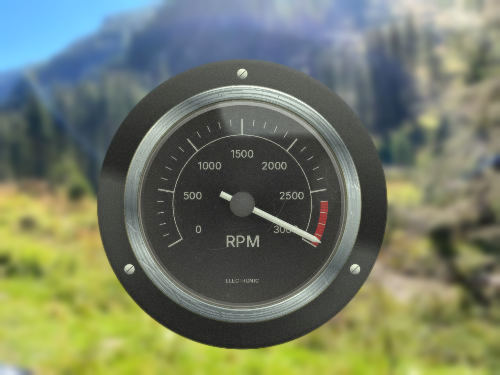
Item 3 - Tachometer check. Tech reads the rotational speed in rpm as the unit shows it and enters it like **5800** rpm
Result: **2950** rpm
